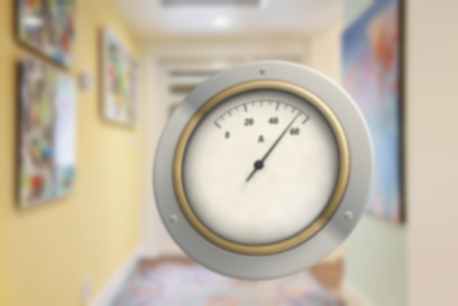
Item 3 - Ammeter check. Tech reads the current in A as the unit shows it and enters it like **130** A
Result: **55** A
